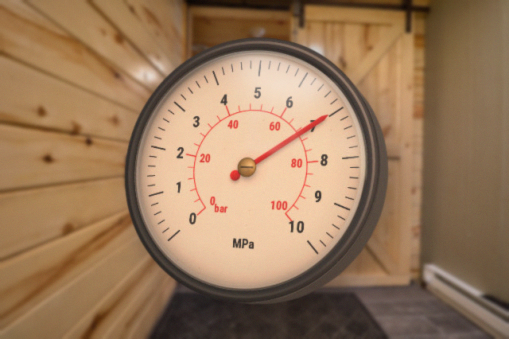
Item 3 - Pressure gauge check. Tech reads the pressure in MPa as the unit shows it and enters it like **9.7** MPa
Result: **7** MPa
